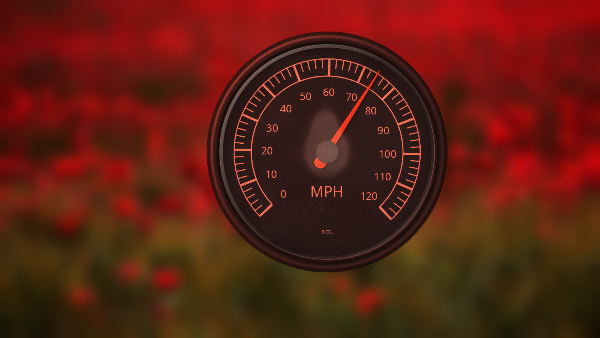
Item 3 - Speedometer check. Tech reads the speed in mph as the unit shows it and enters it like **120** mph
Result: **74** mph
